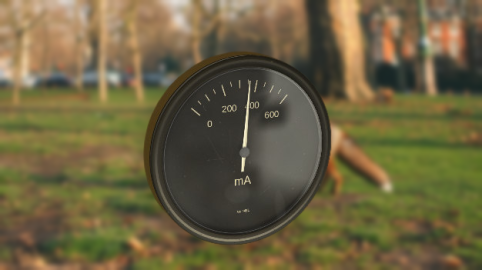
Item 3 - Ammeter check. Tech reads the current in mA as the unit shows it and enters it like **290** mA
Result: **350** mA
